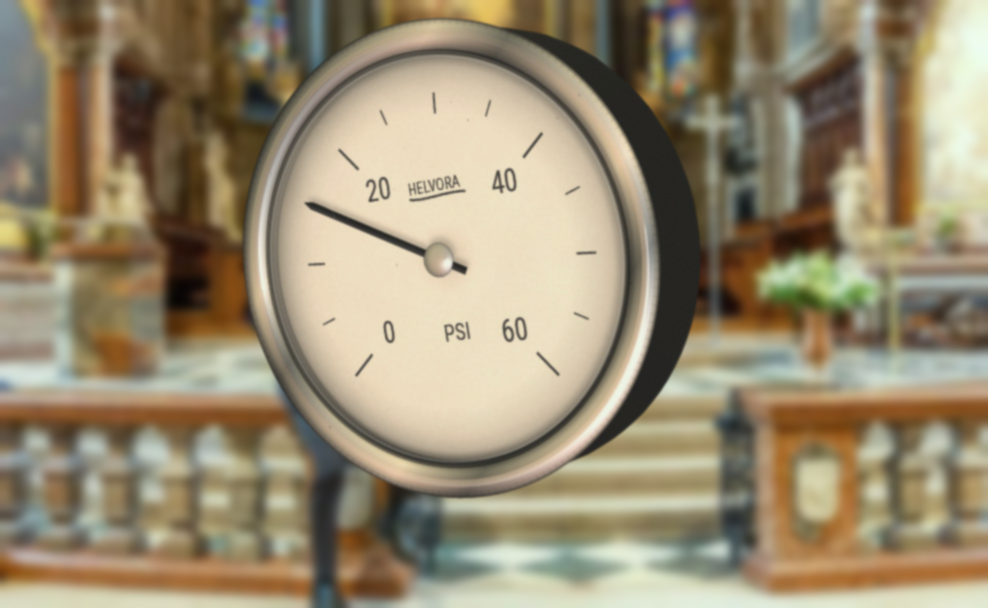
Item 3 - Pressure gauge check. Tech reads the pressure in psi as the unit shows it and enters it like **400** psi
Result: **15** psi
